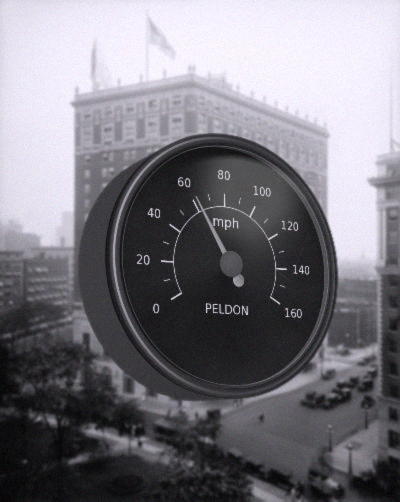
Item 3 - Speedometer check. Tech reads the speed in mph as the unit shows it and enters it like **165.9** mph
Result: **60** mph
